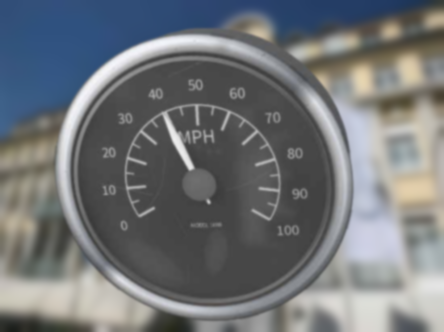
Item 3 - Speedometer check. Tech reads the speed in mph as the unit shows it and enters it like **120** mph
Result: **40** mph
